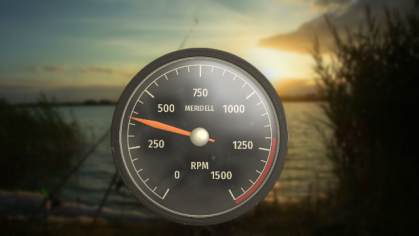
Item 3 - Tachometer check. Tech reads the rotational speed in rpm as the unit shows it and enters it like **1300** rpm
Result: **375** rpm
